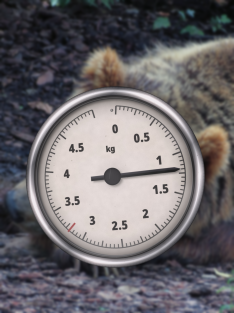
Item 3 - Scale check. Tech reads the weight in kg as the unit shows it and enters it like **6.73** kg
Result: **1.2** kg
